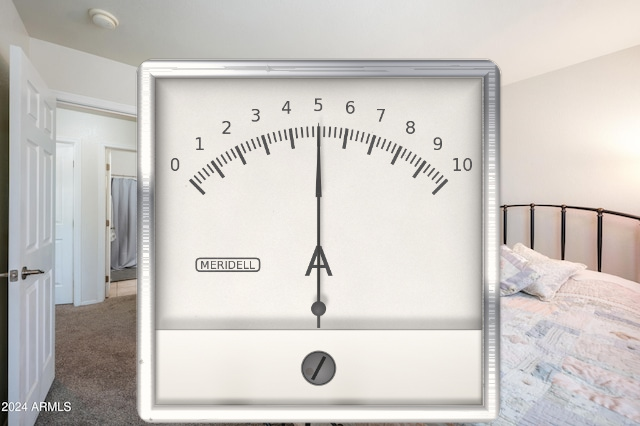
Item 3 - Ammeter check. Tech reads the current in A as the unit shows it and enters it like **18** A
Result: **5** A
